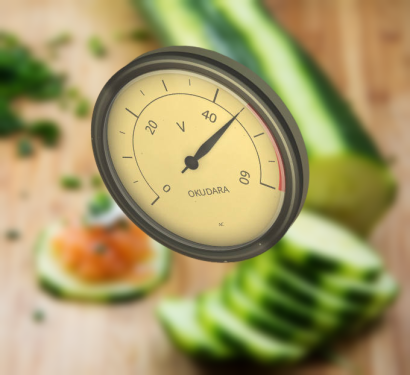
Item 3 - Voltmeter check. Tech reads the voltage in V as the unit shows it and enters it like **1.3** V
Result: **45** V
